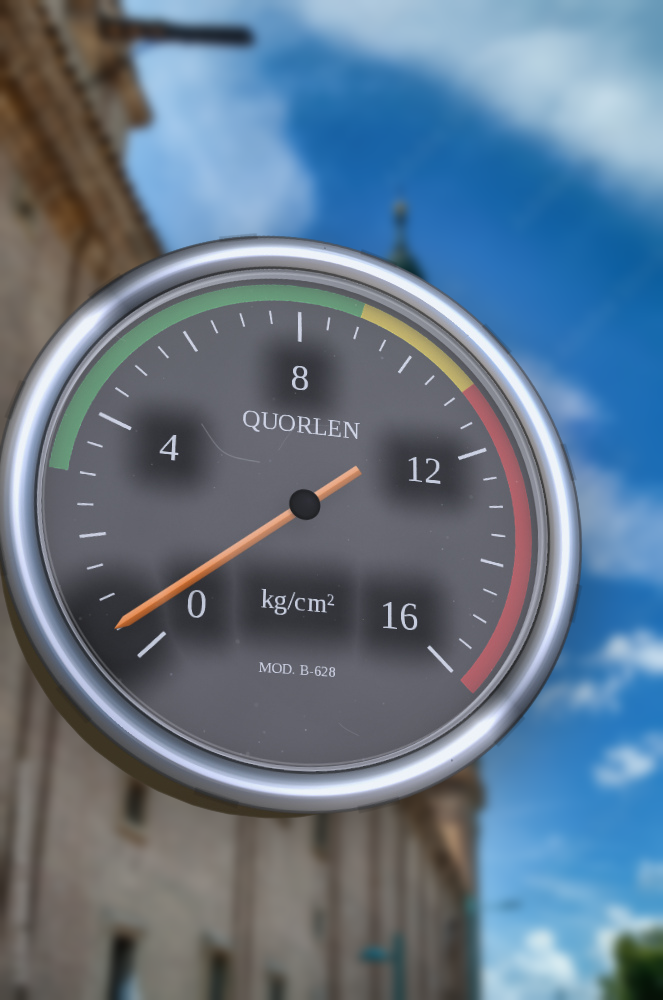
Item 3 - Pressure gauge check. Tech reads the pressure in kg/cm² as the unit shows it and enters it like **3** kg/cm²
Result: **0.5** kg/cm²
